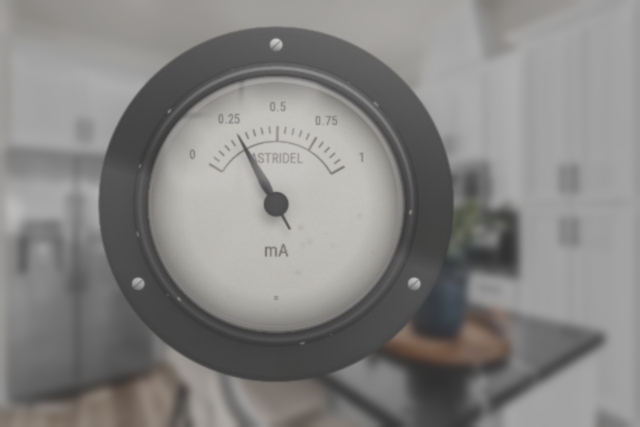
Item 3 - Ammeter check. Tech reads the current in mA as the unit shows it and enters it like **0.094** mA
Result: **0.25** mA
